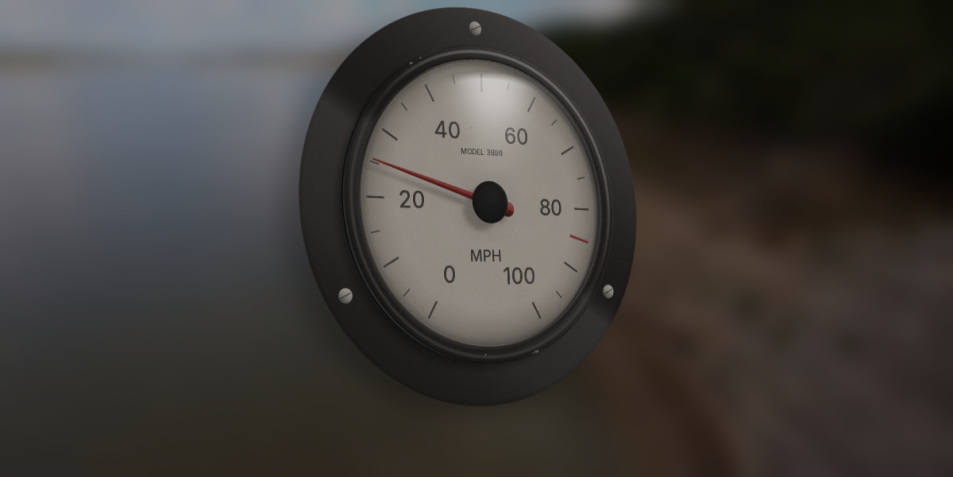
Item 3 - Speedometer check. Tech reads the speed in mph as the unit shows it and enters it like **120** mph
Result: **25** mph
